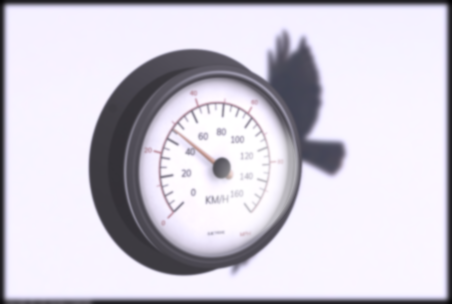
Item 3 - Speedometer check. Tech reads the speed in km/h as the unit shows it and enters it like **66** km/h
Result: **45** km/h
